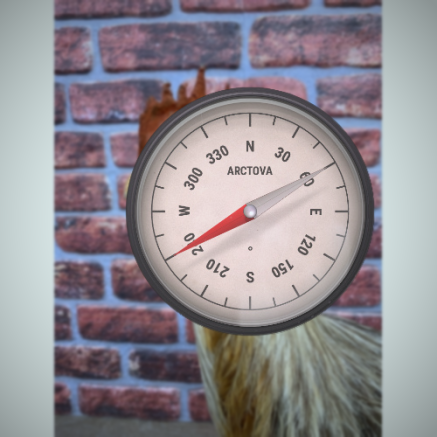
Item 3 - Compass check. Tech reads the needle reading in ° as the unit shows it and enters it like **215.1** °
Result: **240** °
